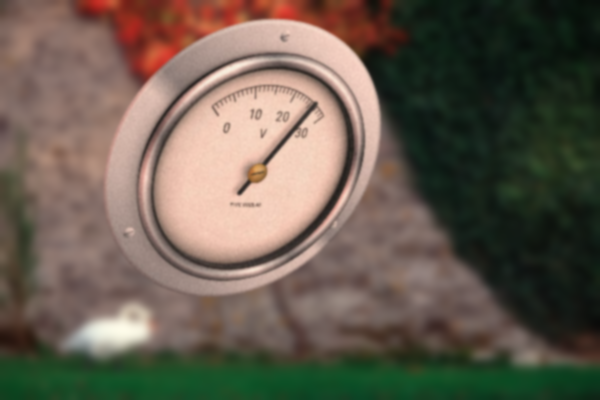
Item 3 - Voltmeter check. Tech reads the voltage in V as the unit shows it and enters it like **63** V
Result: **25** V
